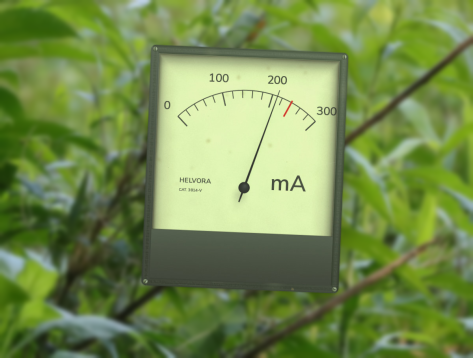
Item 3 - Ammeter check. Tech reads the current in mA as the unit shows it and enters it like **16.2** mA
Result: **210** mA
